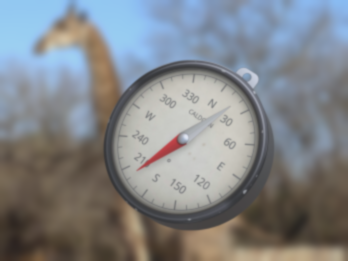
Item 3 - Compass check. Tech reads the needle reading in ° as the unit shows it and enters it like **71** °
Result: **200** °
